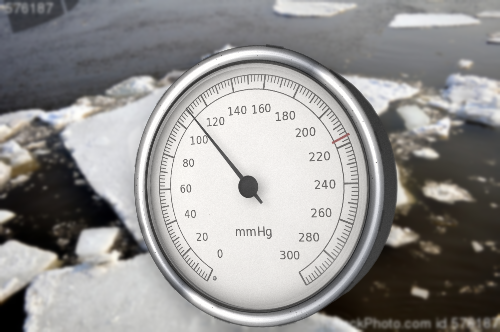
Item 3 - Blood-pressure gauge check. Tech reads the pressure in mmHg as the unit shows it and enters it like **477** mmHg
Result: **110** mmHg
